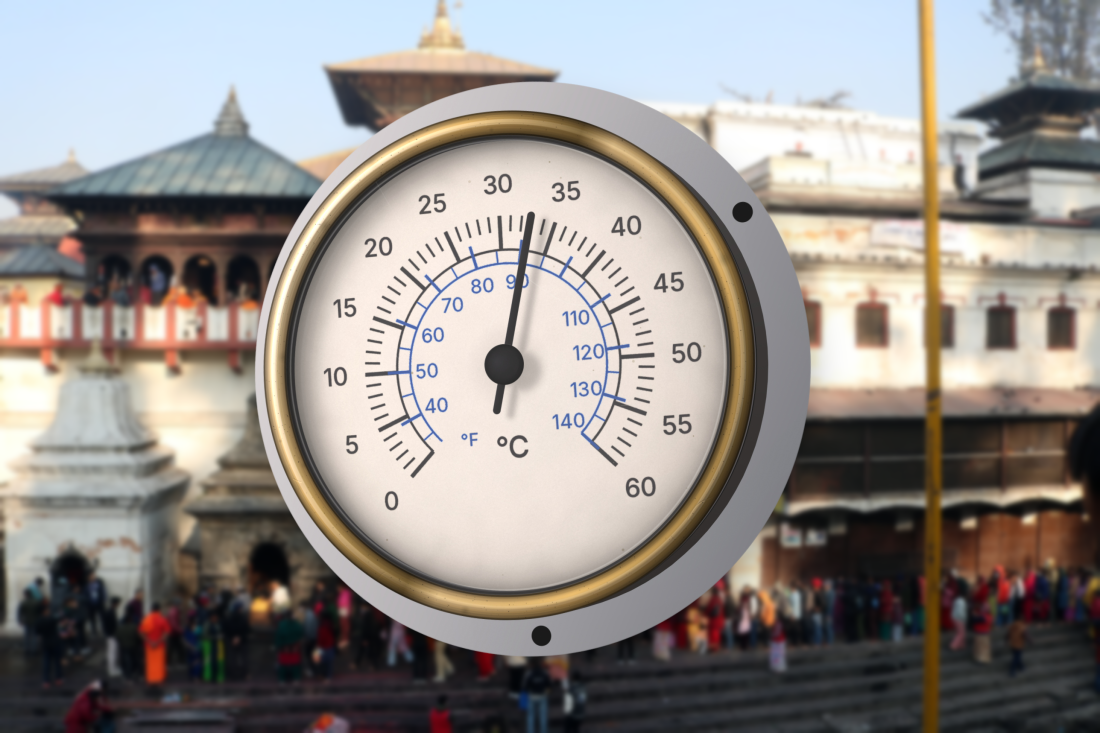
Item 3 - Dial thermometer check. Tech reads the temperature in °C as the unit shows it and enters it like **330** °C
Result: **33** °C
